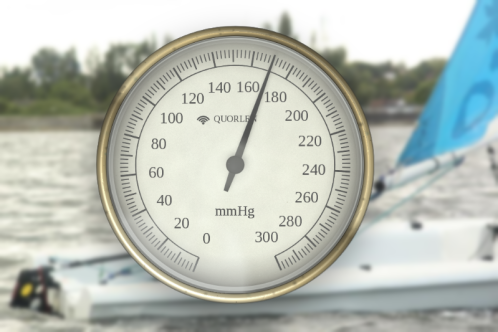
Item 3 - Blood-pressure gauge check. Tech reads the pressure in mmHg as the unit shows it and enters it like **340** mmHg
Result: **170** mmHg
